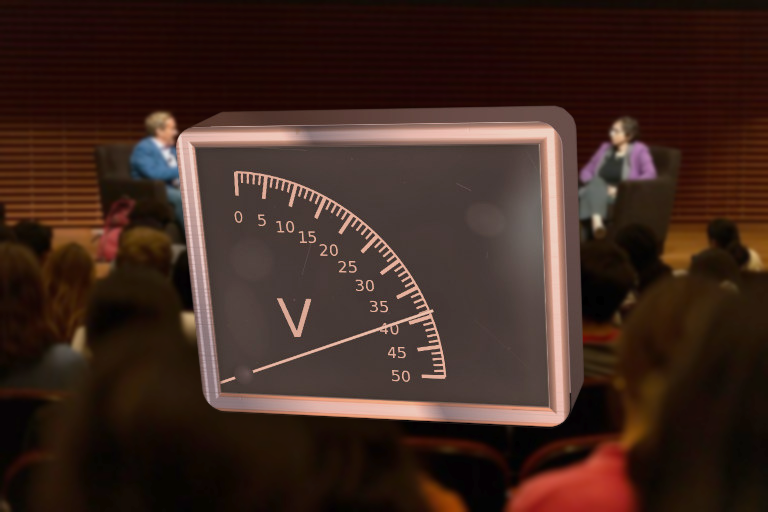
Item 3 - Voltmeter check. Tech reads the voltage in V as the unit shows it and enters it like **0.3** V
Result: **39** V
